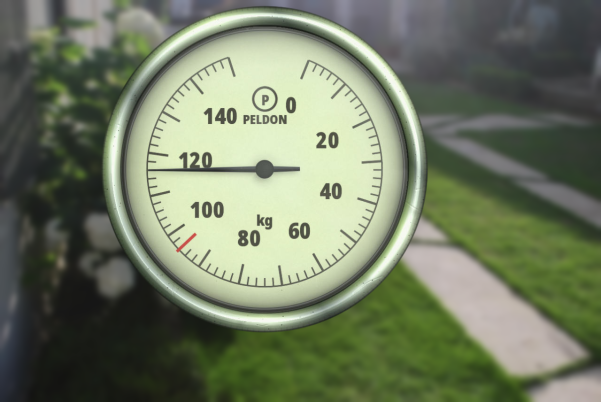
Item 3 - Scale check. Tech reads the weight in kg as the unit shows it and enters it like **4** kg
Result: **116** kg
